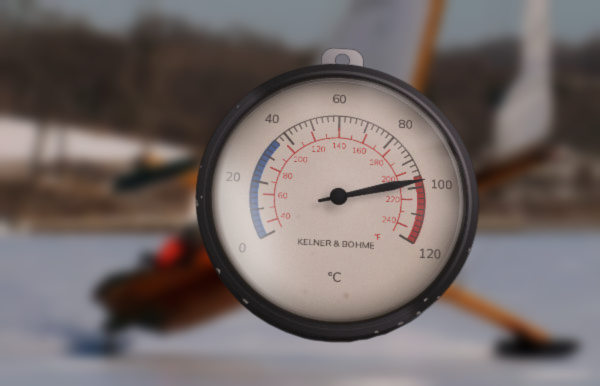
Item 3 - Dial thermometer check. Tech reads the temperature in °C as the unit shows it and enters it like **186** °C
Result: **98** °C
